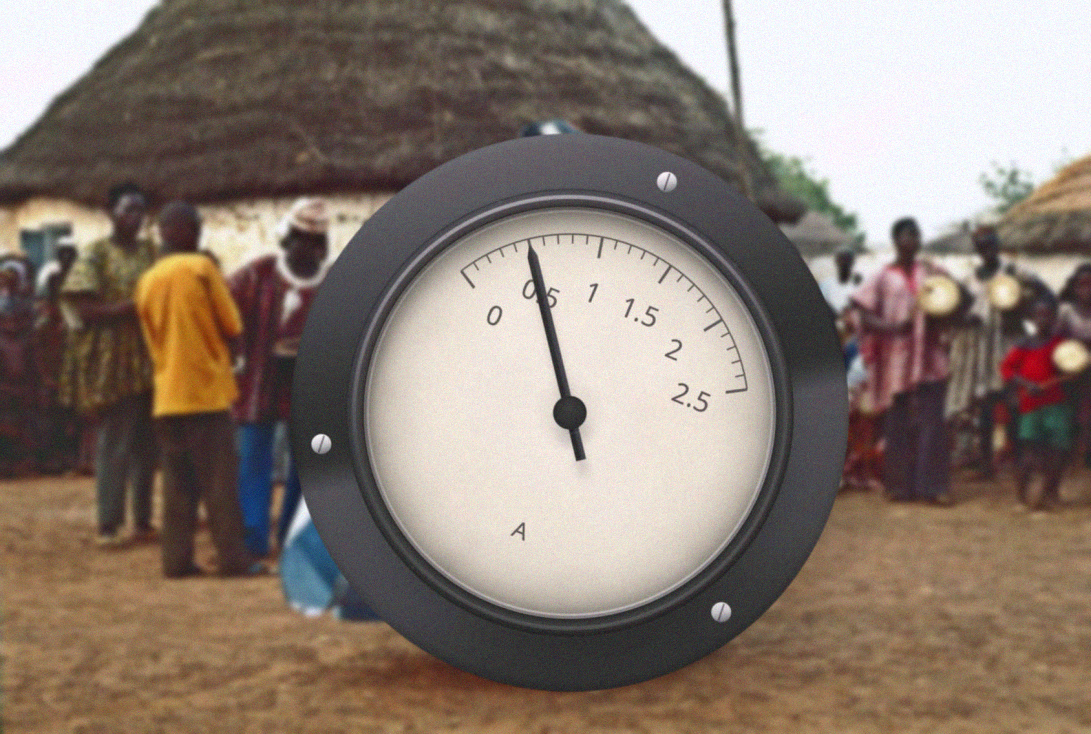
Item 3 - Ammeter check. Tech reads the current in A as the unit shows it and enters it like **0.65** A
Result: **0.5** A
